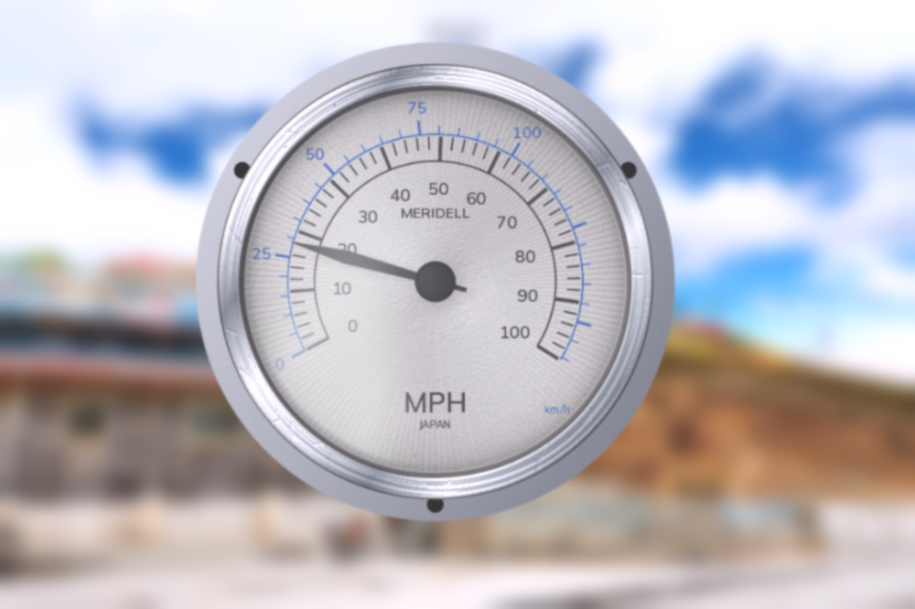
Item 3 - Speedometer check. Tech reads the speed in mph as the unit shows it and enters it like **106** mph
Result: **18** mph
